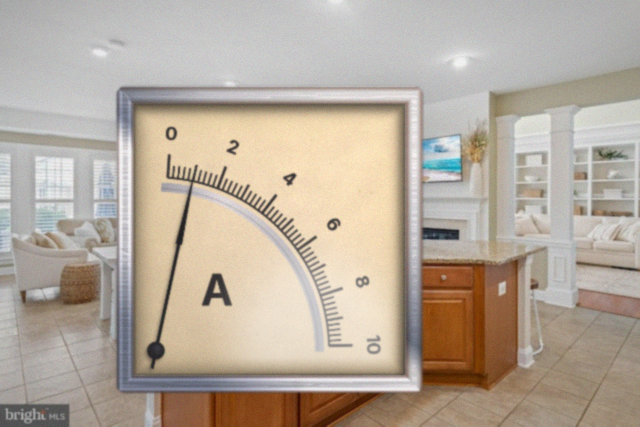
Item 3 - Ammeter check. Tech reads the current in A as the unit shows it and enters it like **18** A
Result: **1** A
